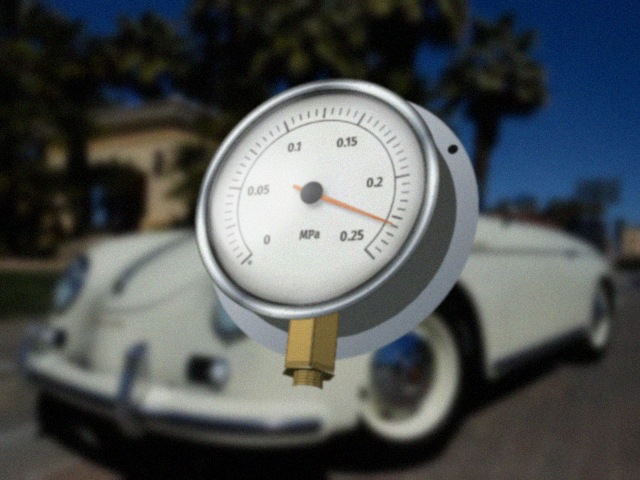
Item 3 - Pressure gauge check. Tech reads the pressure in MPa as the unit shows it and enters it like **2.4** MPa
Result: **0.23** MPa
